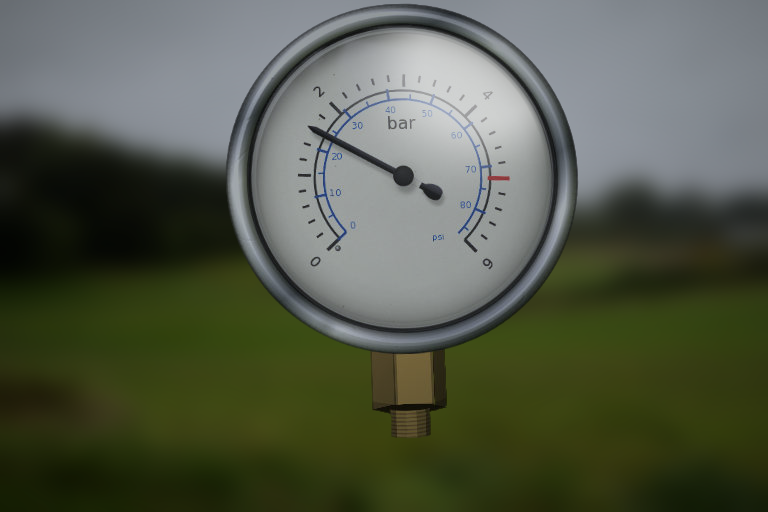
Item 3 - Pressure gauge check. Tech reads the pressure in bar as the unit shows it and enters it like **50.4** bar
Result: **1.6** bar
